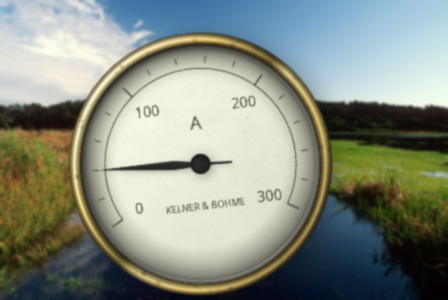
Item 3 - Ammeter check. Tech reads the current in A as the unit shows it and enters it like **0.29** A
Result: **40** A
